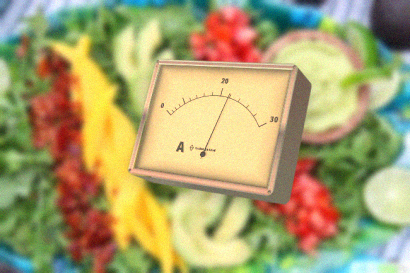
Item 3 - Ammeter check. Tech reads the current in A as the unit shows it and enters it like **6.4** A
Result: **22** A
